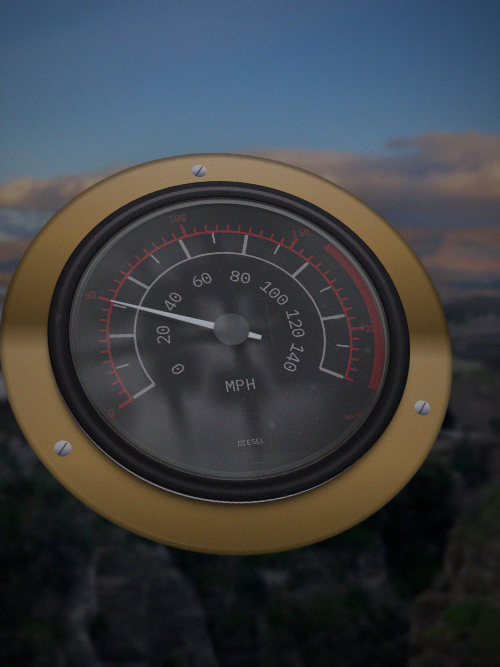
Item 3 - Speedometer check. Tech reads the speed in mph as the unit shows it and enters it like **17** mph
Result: **30** mph
